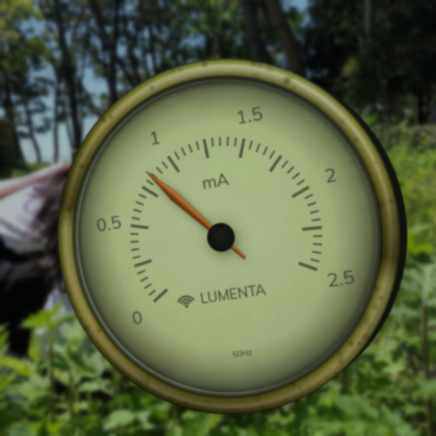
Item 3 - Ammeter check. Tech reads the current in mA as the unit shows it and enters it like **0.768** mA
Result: **0.85** mA
